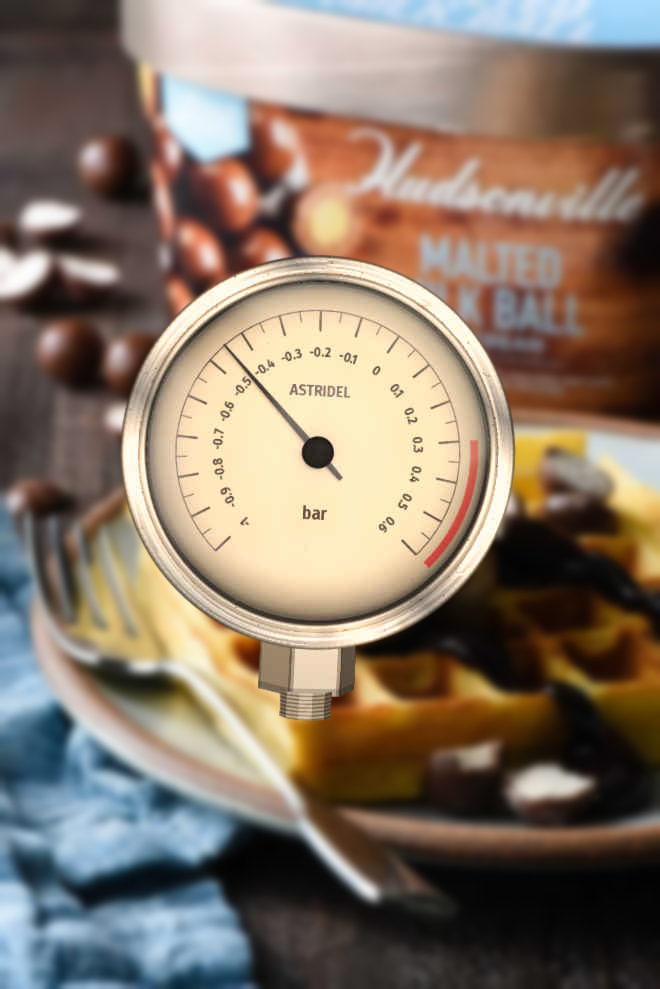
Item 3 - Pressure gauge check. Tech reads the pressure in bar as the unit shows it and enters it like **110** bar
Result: **-0.45** bar
